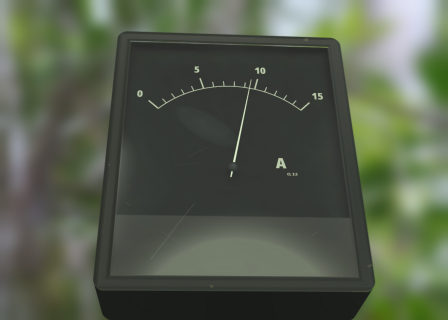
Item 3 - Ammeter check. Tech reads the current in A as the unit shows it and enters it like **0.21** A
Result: **9.5** A
